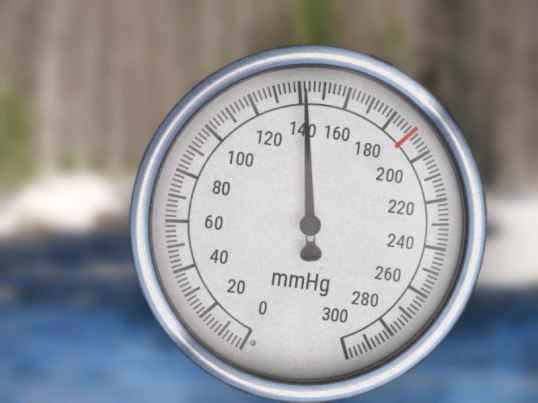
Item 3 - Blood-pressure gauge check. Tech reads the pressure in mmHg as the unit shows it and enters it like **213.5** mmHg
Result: **142** mmHg
